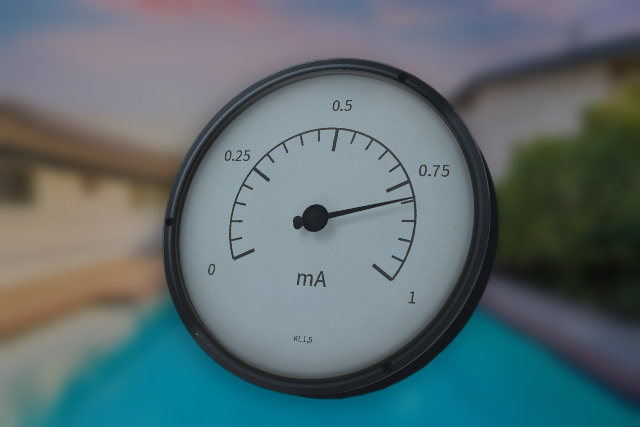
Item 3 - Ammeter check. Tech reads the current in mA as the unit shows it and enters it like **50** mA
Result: **0.8** mA
